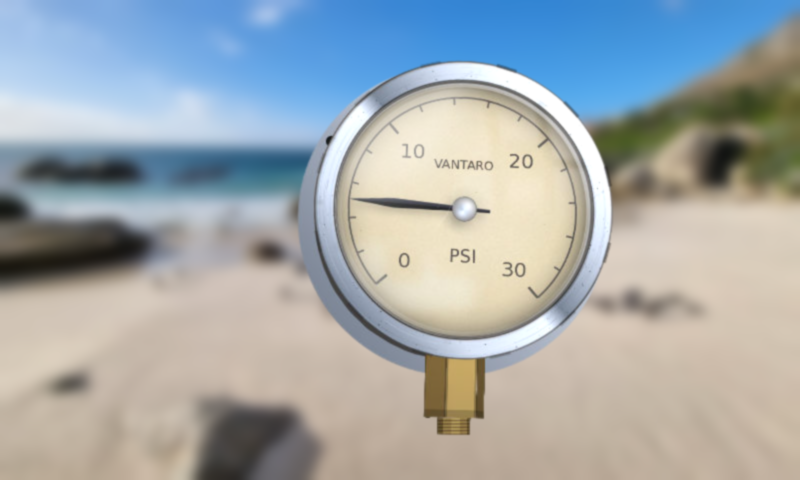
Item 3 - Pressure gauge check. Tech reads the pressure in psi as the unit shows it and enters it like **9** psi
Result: **5** psi
